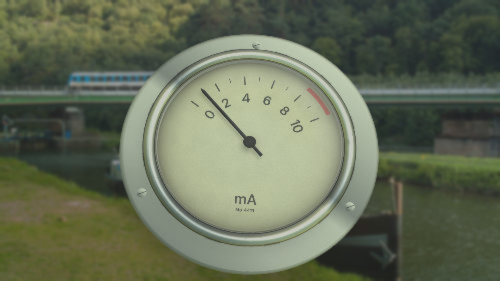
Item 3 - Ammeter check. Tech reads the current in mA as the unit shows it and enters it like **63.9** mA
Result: **1** mA
